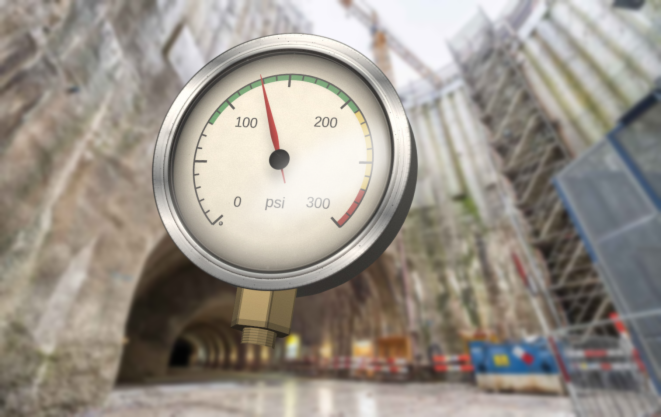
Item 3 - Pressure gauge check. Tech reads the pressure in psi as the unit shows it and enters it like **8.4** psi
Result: **130** psi
